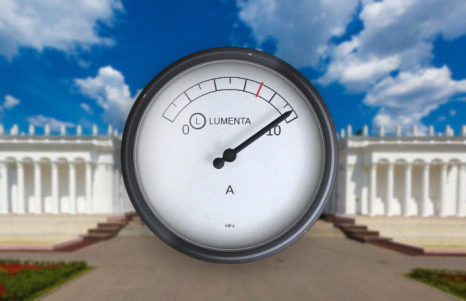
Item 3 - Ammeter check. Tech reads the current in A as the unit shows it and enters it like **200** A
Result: **9.5** A
